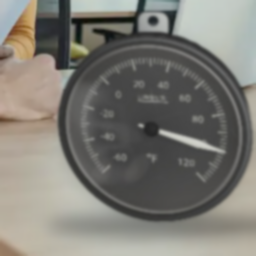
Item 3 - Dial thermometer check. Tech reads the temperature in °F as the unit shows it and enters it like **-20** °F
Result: **100** °F
